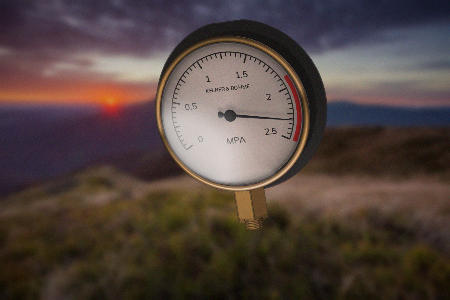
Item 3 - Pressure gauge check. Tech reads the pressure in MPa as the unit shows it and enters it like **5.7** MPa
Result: **2.3** MPa
